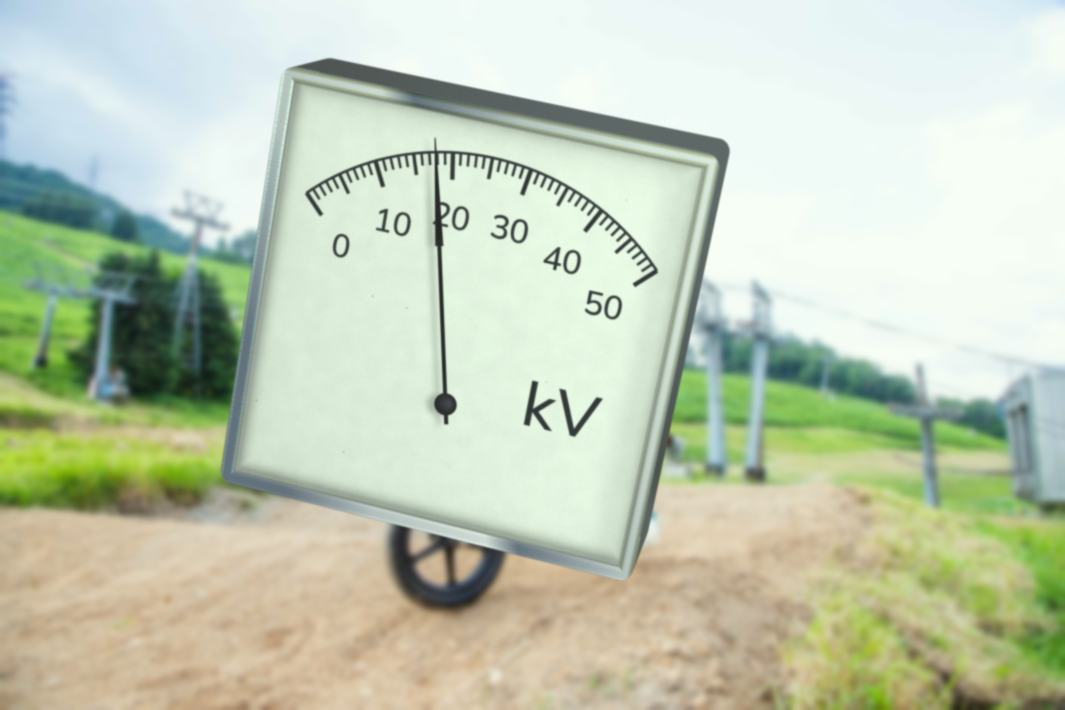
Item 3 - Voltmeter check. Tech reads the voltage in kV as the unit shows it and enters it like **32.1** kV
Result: **18** kV
